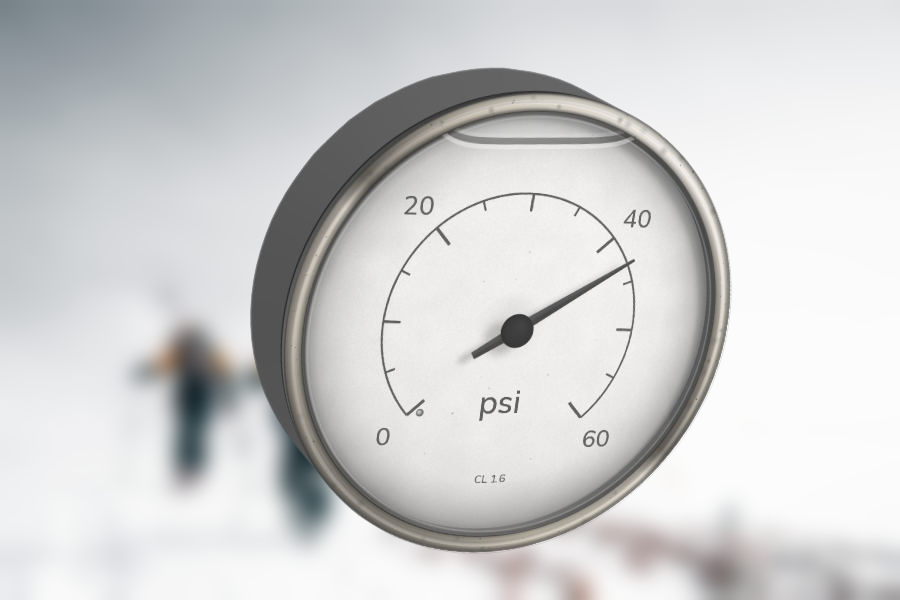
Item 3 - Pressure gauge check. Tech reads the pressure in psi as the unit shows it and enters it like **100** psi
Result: **42.5** psi
